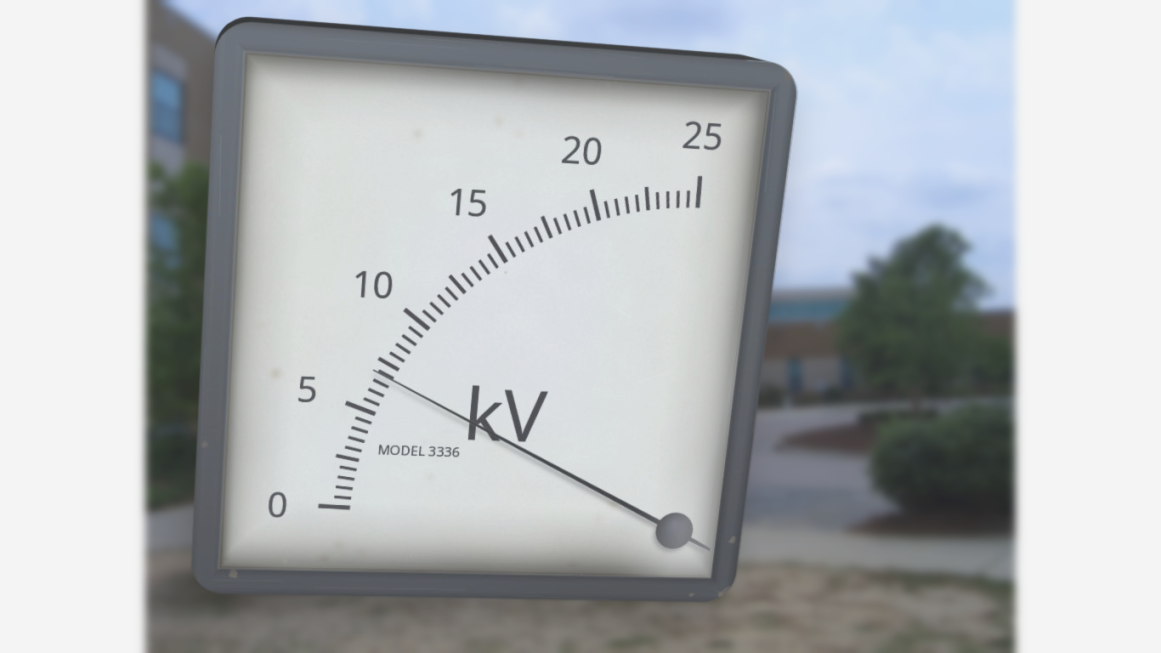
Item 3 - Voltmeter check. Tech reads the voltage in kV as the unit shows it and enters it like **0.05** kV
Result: **7** kV
